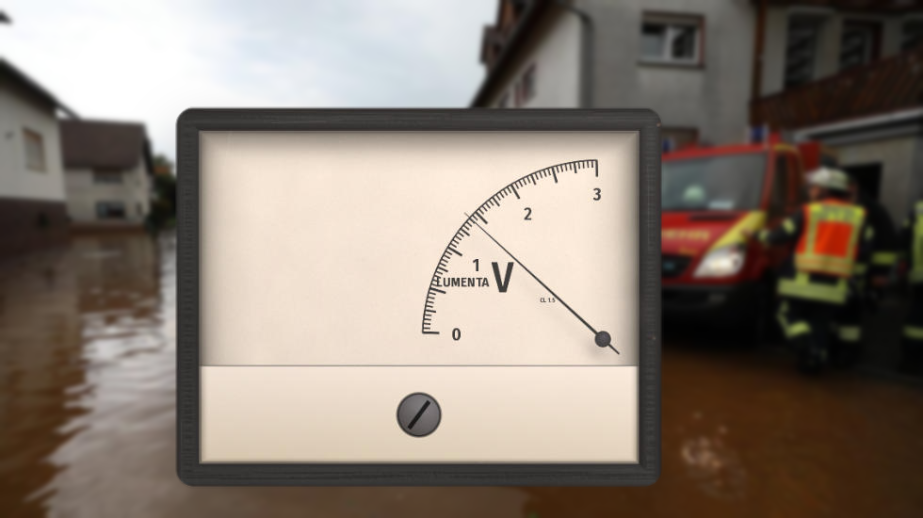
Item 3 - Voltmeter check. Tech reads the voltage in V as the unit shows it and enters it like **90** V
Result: **1.4** V
